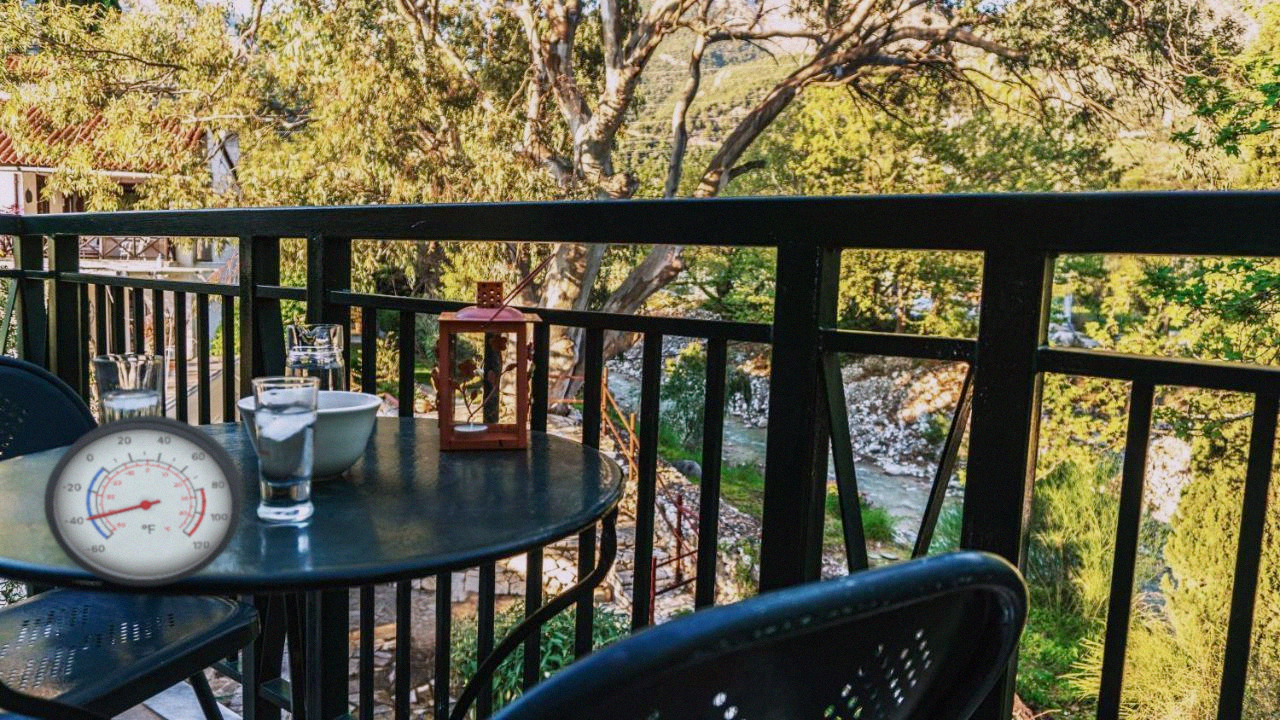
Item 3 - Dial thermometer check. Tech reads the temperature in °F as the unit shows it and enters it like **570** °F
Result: **-40** °F
